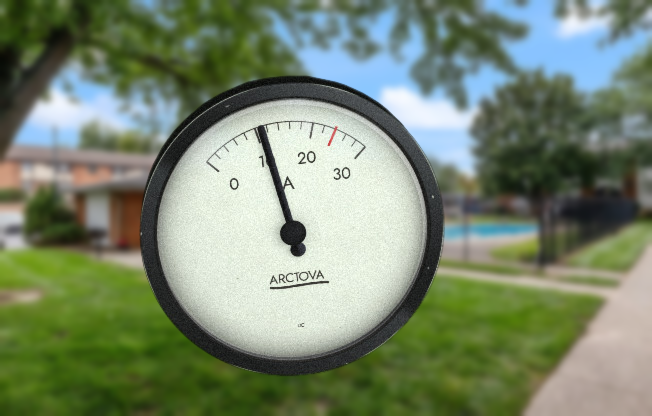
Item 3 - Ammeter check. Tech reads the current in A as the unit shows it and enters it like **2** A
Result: **11** A
